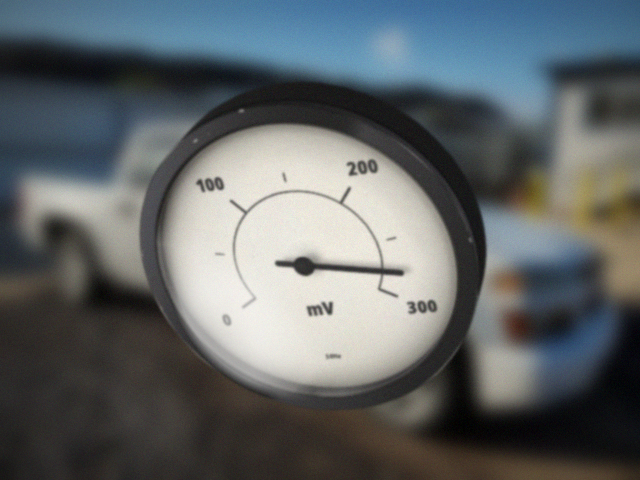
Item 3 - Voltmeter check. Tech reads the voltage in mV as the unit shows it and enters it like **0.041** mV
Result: **275** mV
